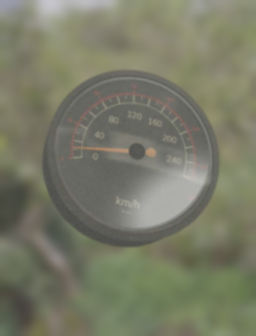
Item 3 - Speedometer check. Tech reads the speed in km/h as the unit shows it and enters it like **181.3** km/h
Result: **10** km/h
